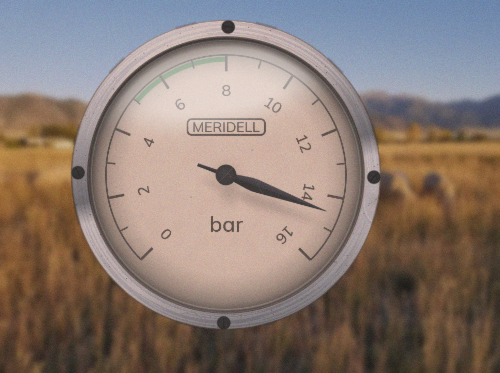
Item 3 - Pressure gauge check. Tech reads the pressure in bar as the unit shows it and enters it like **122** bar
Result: **14.5** bar
